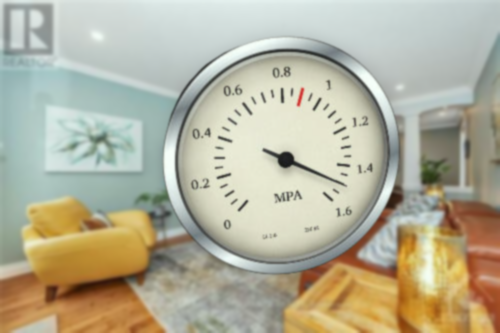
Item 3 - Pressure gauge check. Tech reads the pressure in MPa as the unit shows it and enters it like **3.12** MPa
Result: **1.5** MPa
